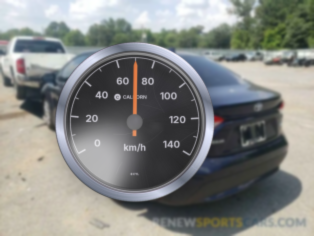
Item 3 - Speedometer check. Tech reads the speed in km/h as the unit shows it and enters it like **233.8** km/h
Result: **70** km/h
